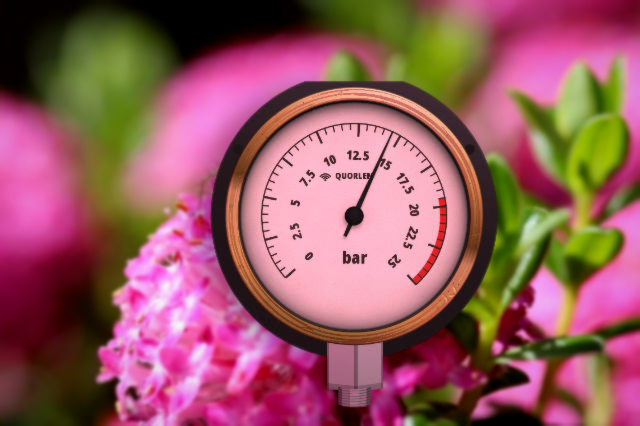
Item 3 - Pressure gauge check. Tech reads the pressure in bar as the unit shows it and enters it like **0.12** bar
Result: **14.5** bar
